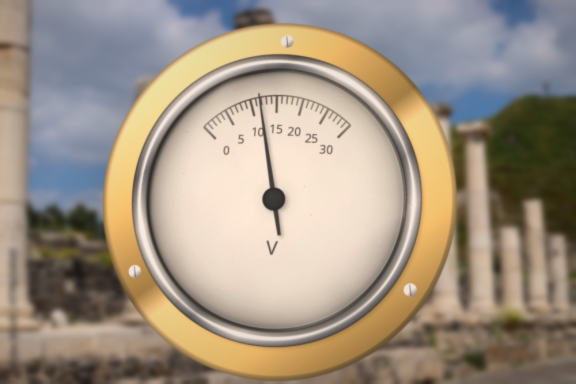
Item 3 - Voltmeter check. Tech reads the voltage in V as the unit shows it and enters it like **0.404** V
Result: **12** V
